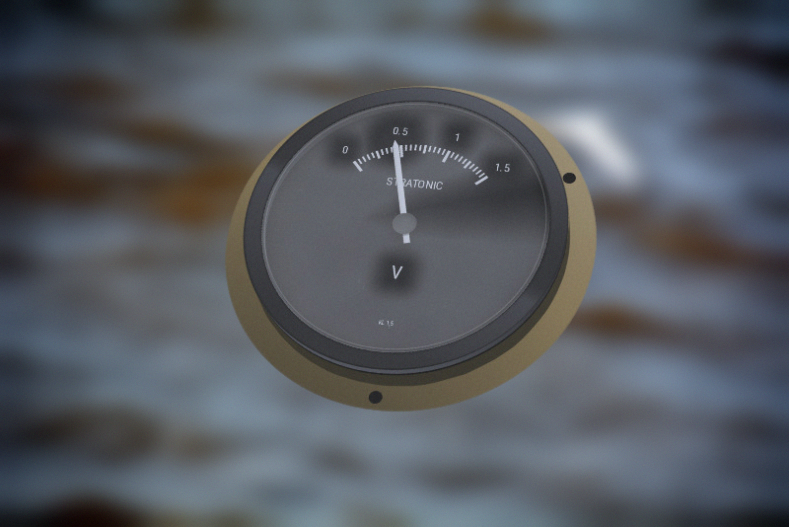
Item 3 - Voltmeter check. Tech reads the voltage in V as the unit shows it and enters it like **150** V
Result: **0.45** V
